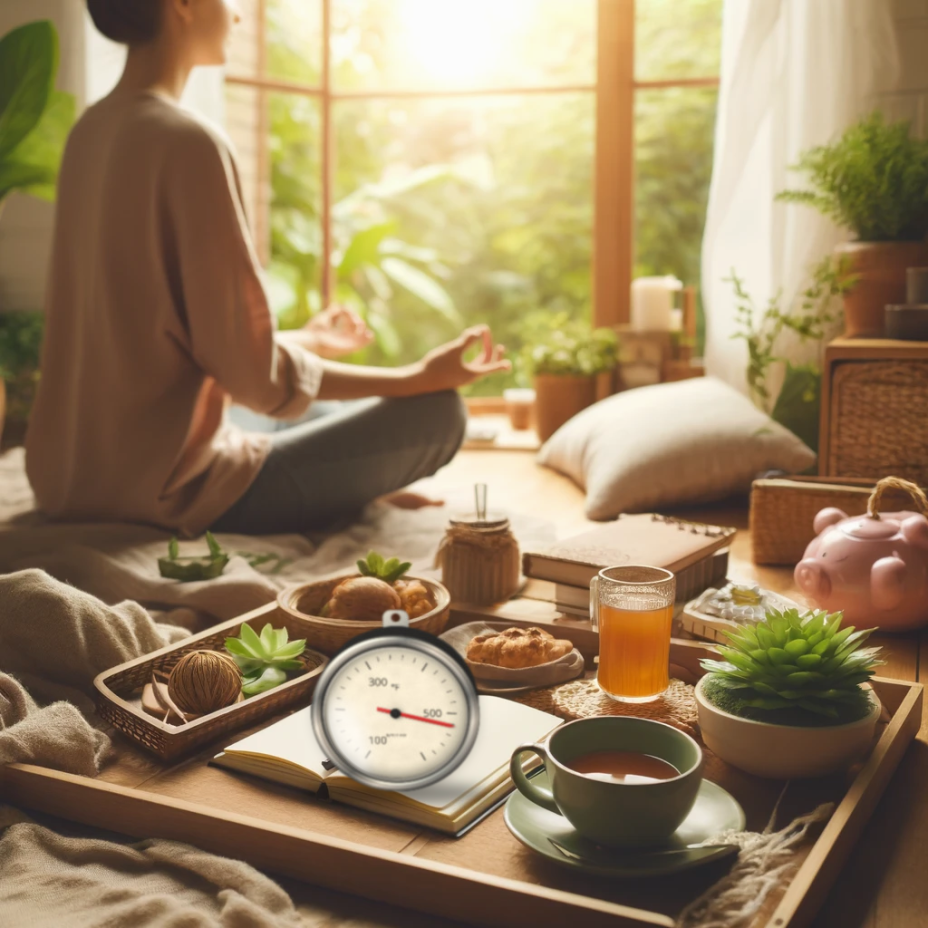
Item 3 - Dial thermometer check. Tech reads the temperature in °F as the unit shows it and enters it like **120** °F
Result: **520** °F
